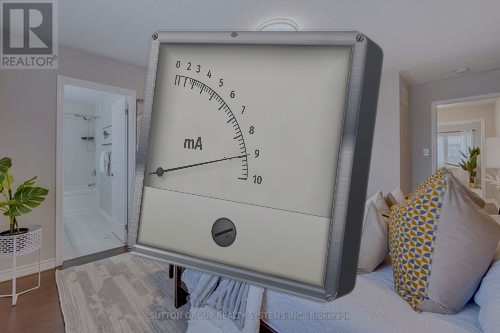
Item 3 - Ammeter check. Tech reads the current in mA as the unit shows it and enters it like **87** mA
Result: **9** mA
